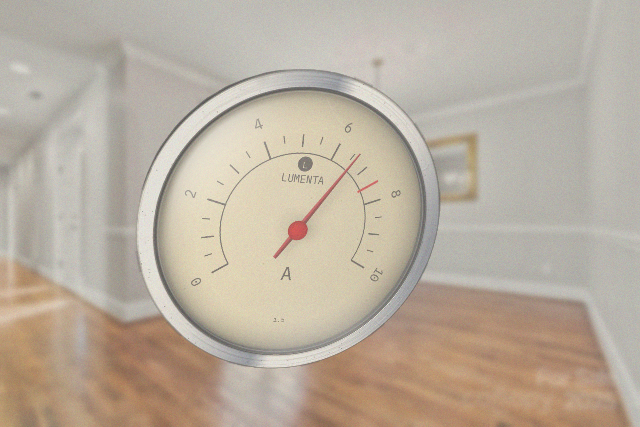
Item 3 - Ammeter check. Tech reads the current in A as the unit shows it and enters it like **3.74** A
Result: **6.5** A
